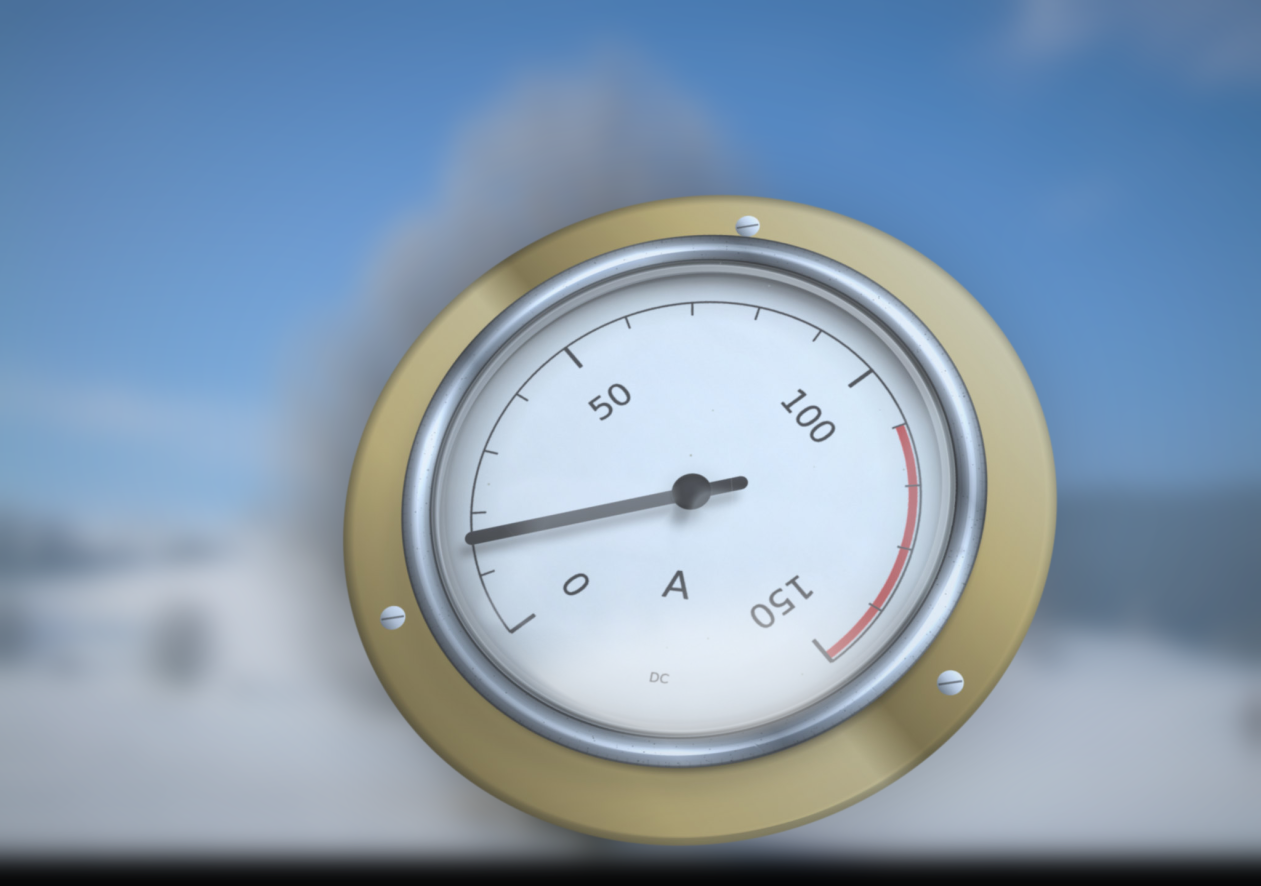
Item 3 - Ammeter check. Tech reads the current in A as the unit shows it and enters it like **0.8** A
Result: **15** A
